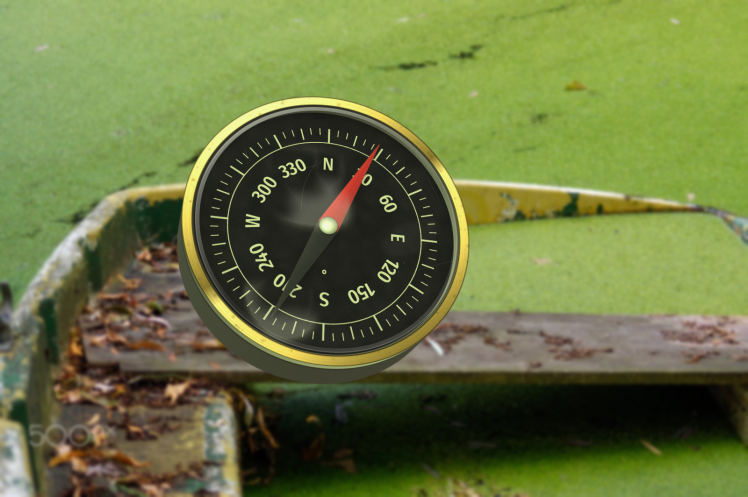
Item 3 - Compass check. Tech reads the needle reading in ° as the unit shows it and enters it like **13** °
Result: **27.5** °
